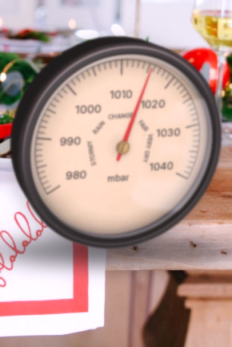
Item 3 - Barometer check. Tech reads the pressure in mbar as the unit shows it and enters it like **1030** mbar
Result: **1015** mbar
